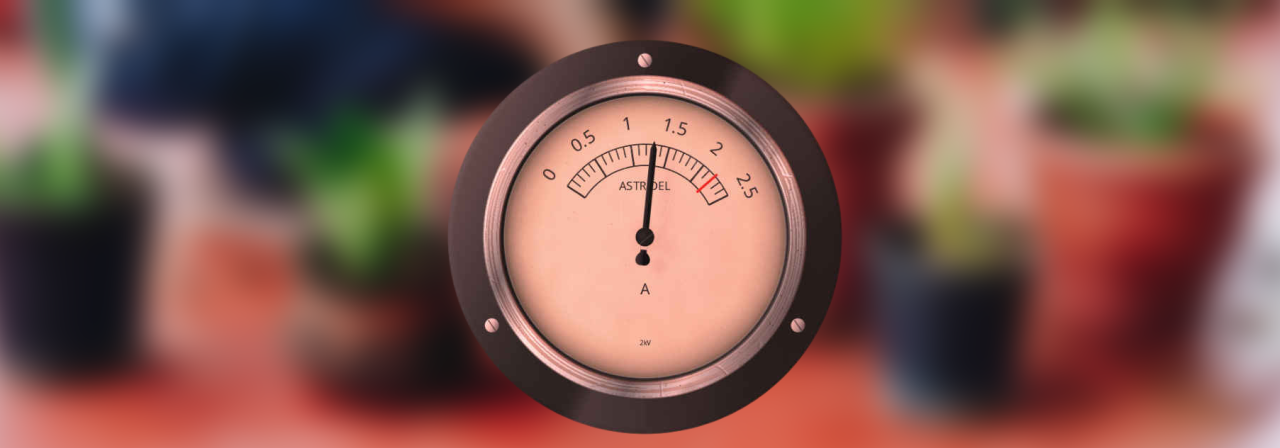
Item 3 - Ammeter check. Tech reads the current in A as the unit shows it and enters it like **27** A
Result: **1.3** A
